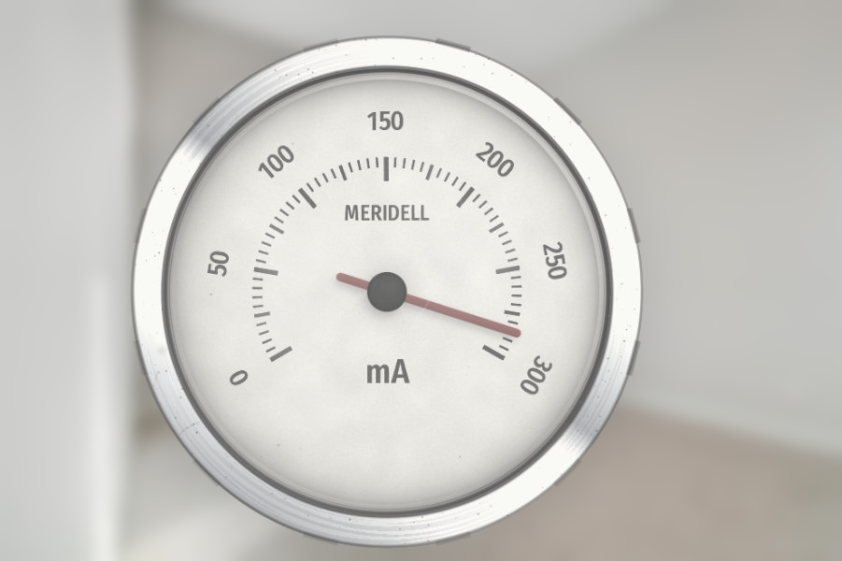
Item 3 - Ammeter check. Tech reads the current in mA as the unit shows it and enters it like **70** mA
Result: **285** mA
